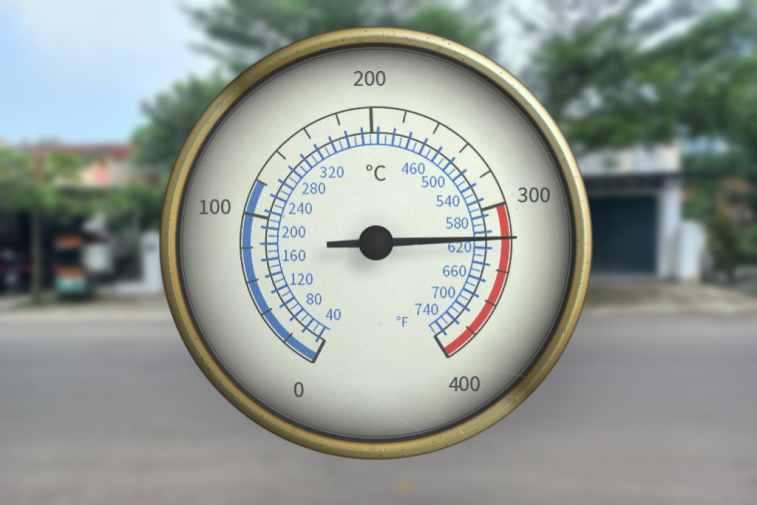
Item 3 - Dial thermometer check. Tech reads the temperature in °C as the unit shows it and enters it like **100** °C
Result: **320** °C
